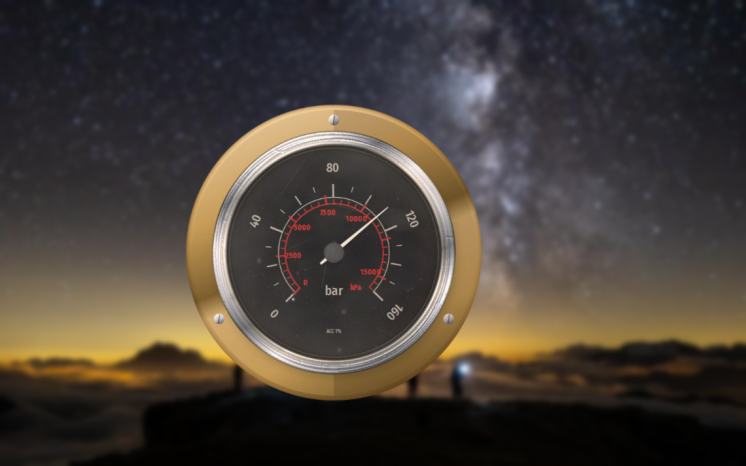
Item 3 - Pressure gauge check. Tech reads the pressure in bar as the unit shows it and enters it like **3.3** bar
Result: **110** bar
